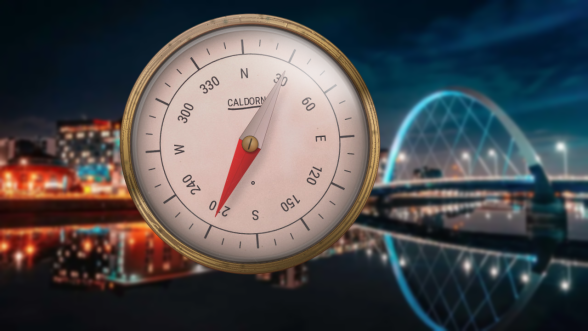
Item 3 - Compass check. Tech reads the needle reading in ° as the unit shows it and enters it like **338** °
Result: **210** °
